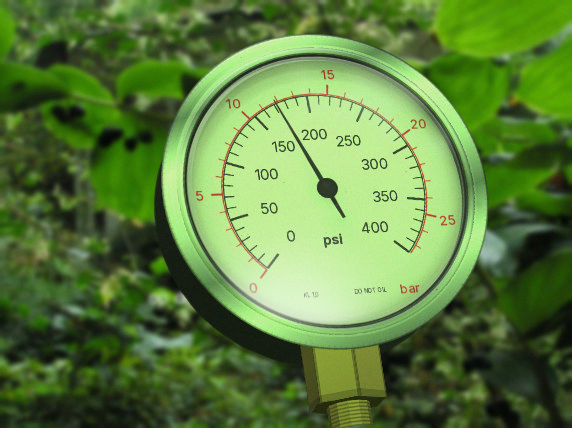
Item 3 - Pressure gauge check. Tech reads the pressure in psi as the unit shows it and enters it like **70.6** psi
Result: **170** psi
